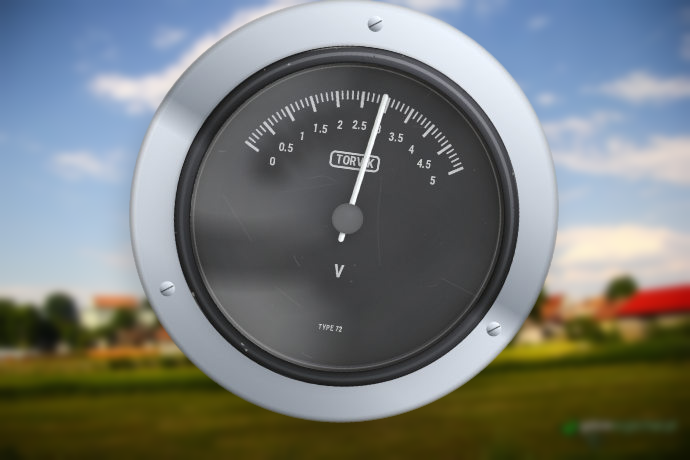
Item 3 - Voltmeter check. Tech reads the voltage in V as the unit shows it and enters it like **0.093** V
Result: **2.9** V
